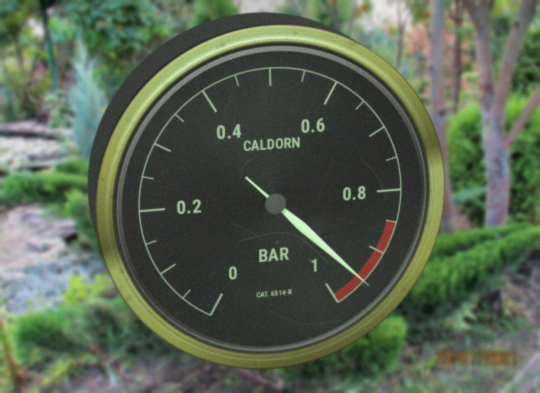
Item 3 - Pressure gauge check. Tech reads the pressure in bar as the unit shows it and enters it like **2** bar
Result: **0.95** bar
